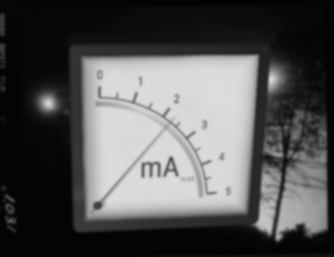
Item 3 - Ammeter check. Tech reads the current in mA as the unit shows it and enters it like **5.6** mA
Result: **2.25** mA
